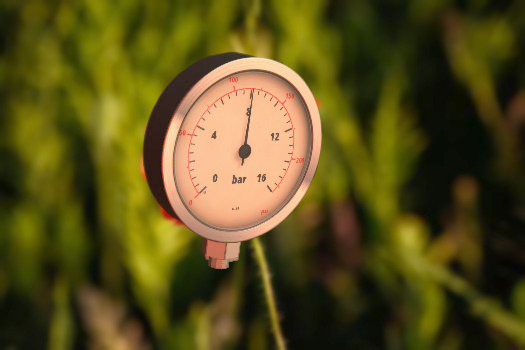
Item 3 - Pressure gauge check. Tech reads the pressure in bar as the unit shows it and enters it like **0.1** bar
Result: **8** bar
